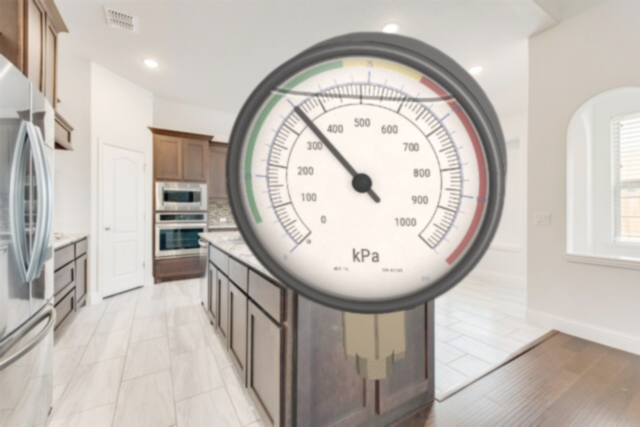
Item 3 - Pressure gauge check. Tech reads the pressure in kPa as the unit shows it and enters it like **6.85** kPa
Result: **350** kPa
